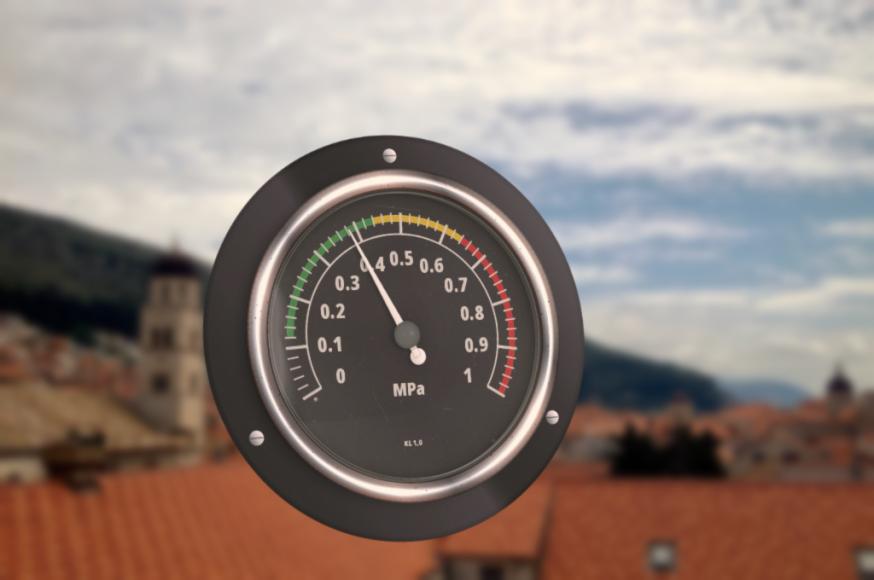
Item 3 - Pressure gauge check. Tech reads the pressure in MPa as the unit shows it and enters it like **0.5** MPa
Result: **0.38** MPa
